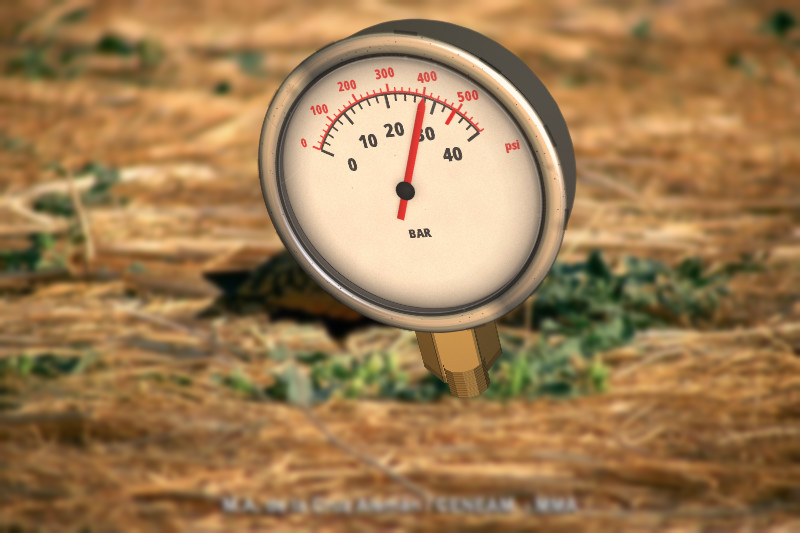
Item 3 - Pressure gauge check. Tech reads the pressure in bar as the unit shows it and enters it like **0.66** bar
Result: **28** bar
